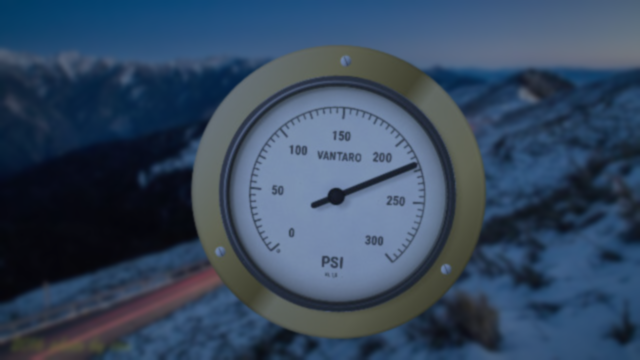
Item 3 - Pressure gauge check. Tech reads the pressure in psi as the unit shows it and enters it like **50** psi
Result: **220** psi
